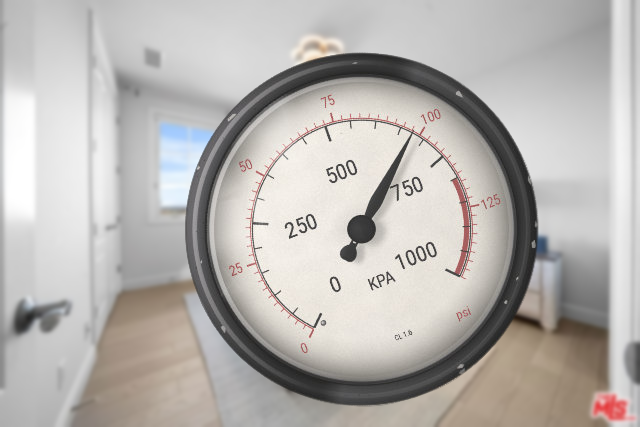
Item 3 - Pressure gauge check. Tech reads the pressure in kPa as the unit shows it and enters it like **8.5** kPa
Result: **675** kPa
